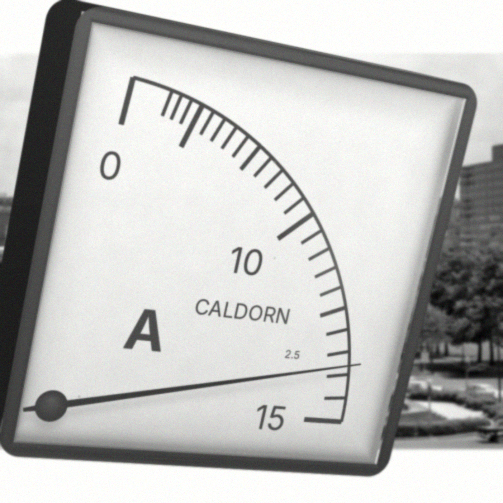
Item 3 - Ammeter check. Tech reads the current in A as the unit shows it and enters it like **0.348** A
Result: **13.75** A
